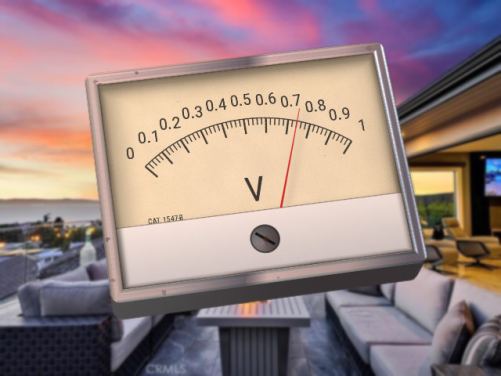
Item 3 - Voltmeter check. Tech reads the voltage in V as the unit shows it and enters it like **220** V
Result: **0.74** V
